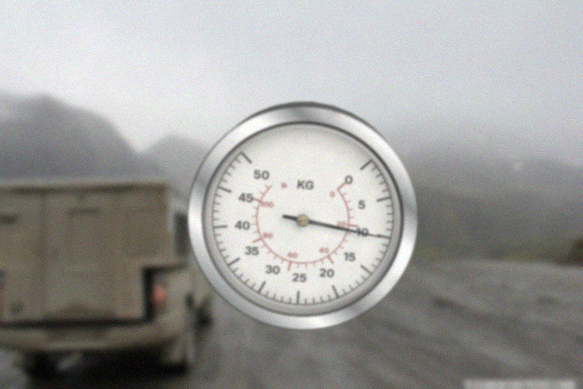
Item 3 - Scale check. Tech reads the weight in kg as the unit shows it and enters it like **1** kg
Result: **10** kg
